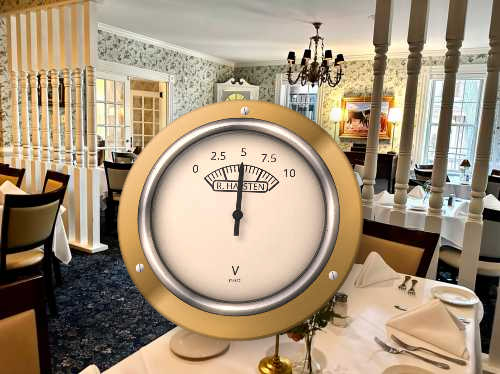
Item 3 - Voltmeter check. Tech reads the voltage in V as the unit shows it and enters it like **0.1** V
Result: **5** V
